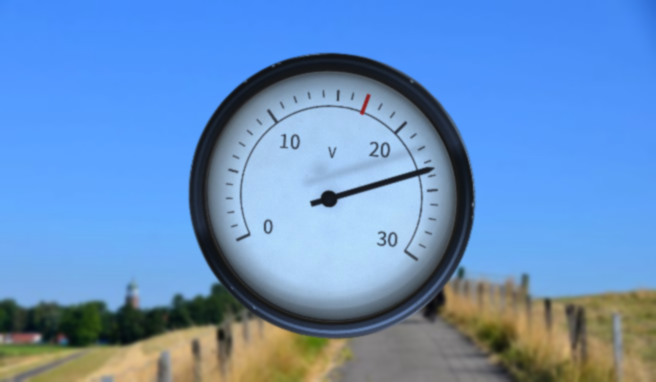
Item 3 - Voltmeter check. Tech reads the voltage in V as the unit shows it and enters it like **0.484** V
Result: **23.5** V
